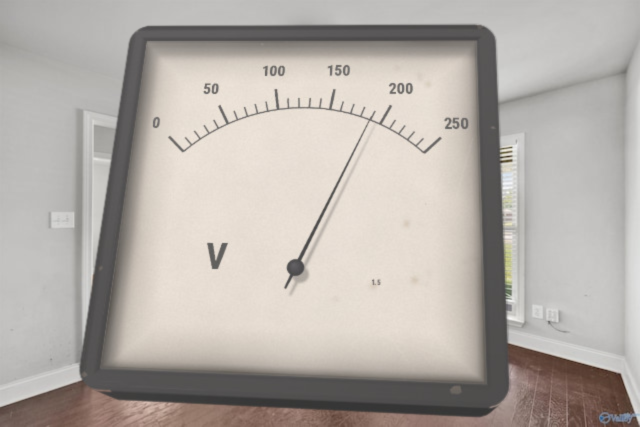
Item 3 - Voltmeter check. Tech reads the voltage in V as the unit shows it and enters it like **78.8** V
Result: **190** V
